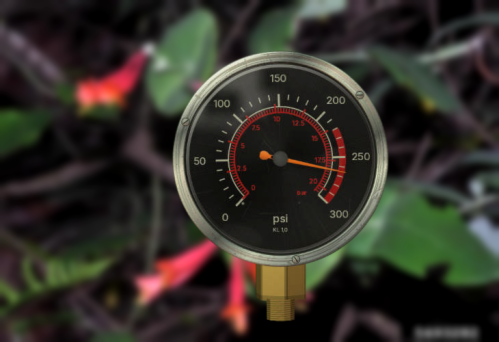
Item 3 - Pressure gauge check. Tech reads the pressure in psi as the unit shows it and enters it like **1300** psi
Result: **265** psi
